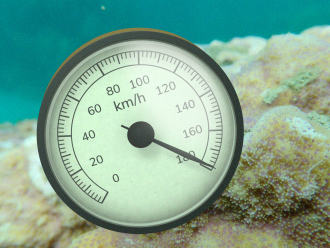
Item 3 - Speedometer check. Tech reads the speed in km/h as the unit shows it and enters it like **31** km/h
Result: **178** km/h
